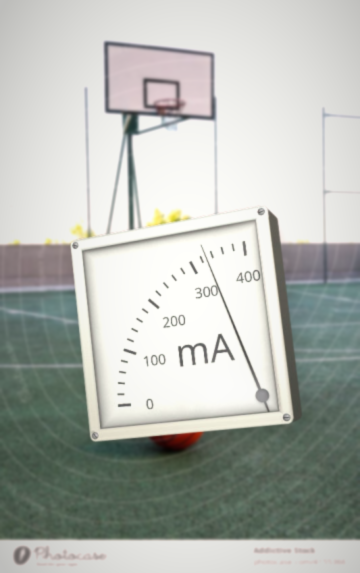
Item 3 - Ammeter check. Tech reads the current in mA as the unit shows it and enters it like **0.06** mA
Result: **330** mA
